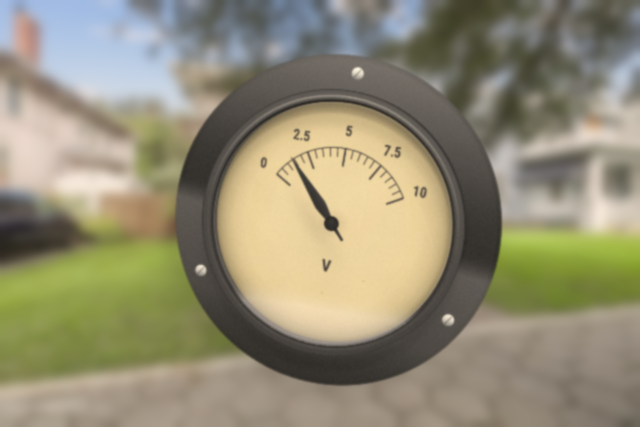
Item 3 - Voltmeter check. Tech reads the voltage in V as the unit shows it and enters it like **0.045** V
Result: **1.5** V
